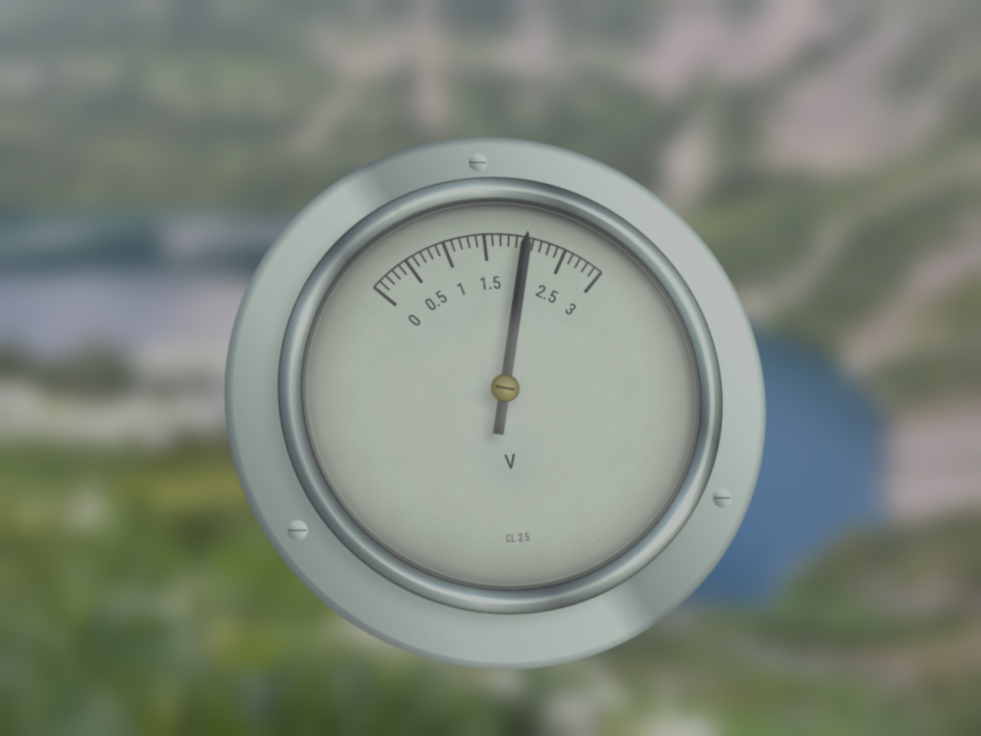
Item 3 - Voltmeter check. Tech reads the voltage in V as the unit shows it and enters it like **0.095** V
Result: **2** V
